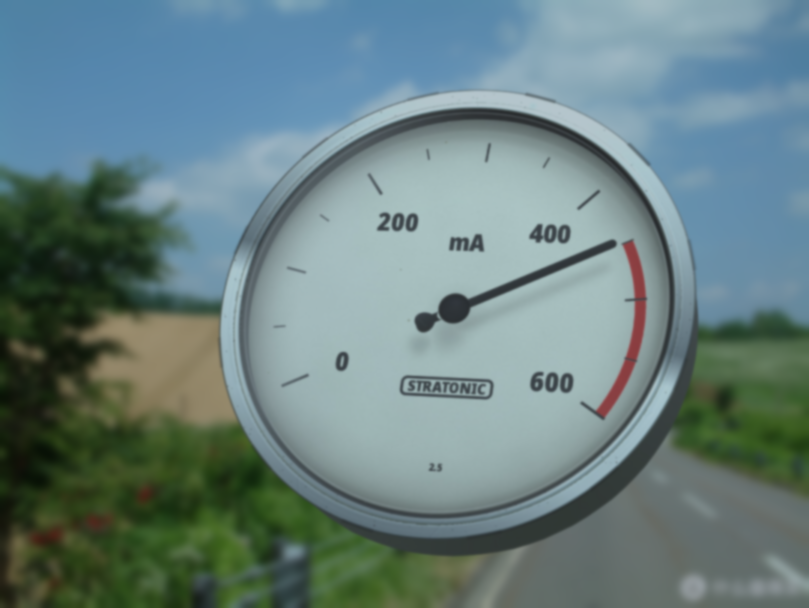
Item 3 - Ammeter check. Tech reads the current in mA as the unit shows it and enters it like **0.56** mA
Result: **450** mA
